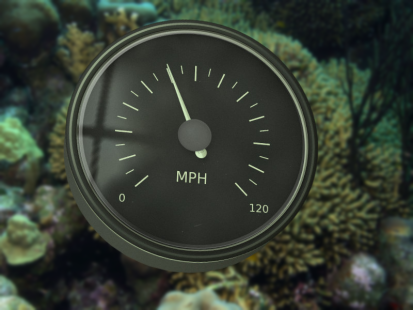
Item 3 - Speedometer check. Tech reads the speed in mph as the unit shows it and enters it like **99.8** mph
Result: **50** mph
